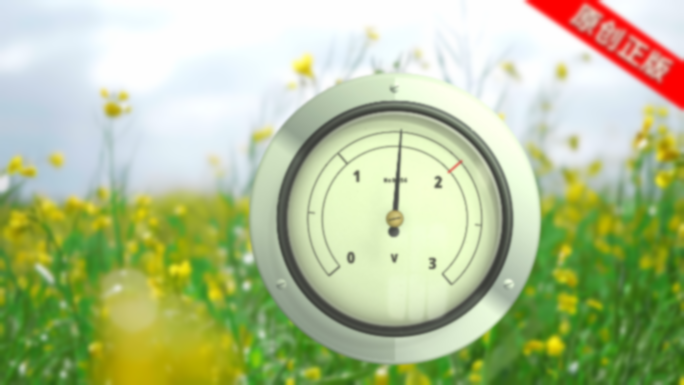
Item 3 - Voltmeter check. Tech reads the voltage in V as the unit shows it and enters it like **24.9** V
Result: **1.5** V
